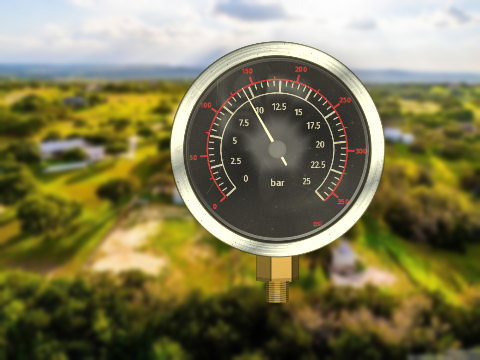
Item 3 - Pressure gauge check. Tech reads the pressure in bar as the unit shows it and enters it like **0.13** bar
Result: **9.5** bar
